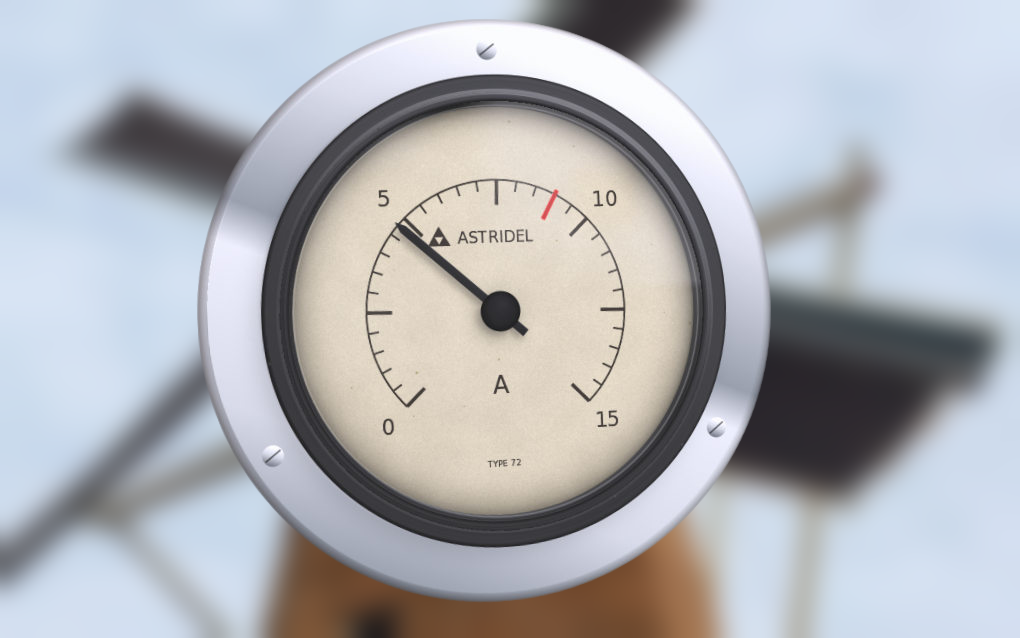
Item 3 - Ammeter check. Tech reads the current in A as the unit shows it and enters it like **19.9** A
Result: **4.75** A
